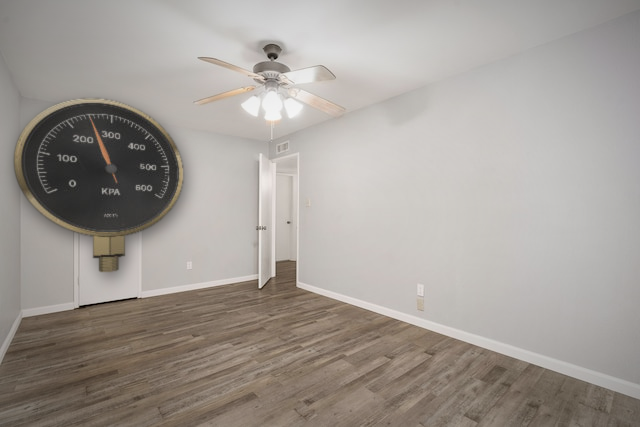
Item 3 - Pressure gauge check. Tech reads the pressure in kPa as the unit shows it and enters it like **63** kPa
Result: **250** kPa
